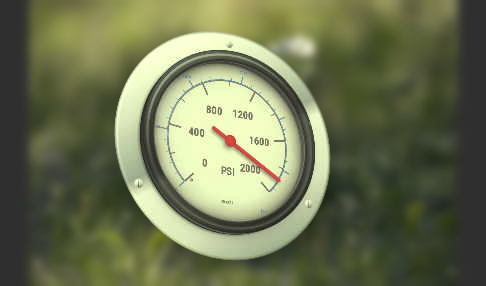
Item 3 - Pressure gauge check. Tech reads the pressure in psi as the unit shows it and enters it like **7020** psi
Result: **1900** psi
